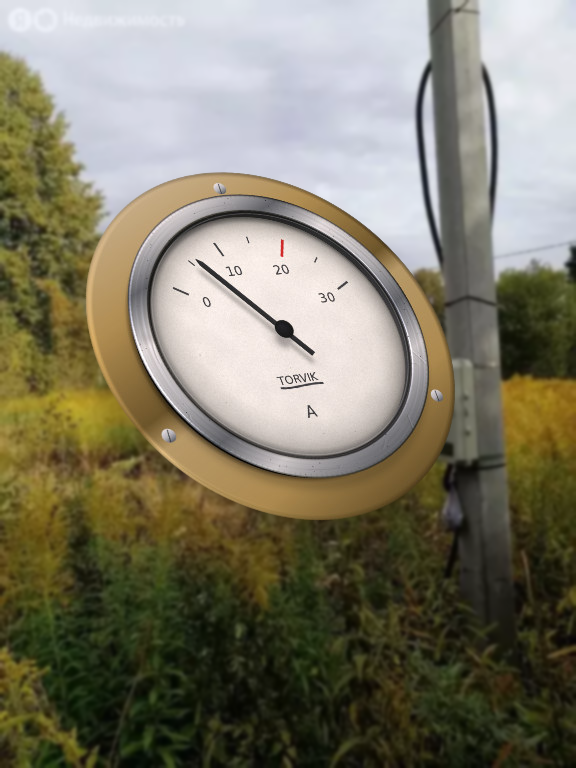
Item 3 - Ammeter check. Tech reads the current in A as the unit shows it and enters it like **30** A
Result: **5** A
